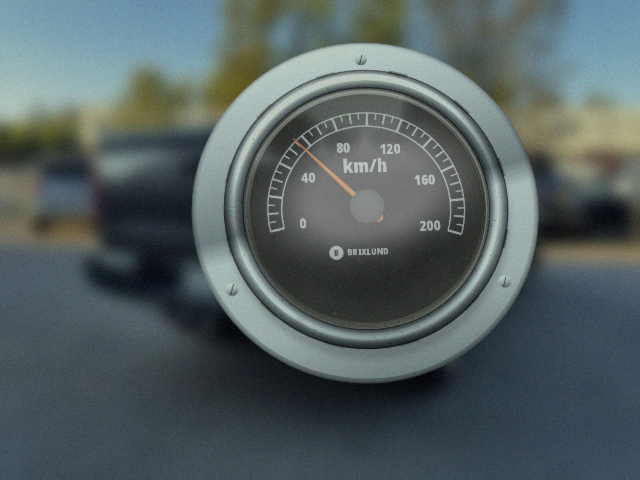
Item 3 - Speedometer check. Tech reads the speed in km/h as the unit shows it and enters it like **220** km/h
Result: **55** km/h
